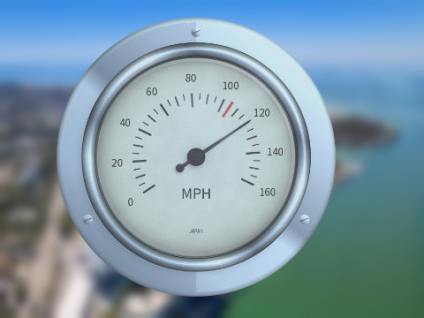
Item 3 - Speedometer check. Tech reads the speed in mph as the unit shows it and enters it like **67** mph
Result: **120** mph
